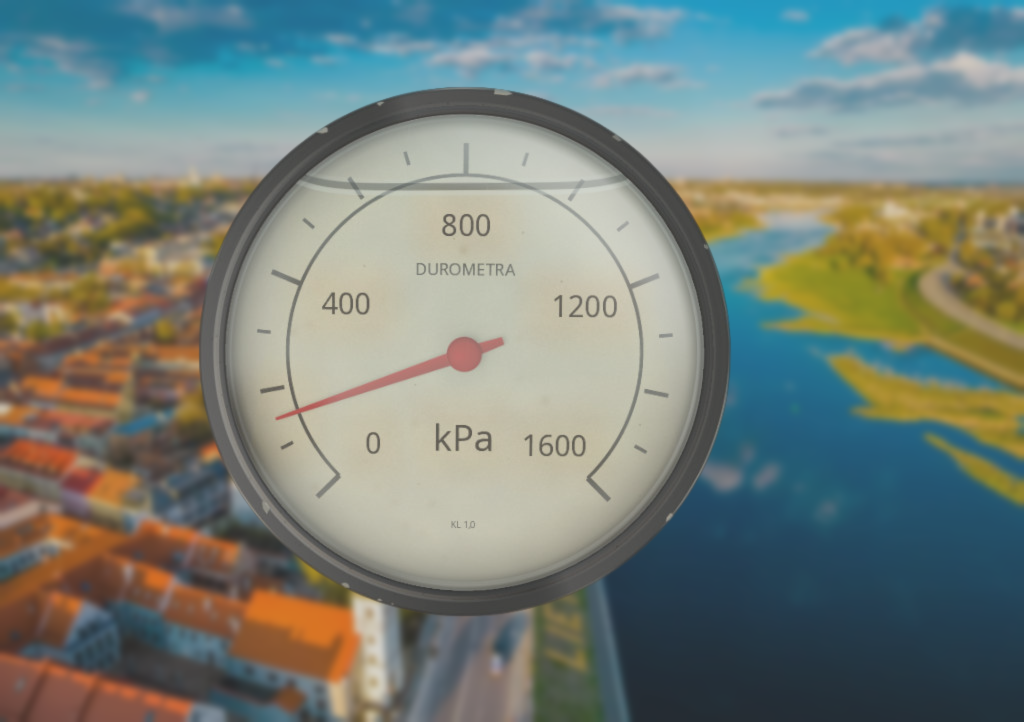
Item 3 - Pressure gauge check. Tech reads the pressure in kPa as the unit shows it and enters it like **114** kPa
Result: **150** kPa
